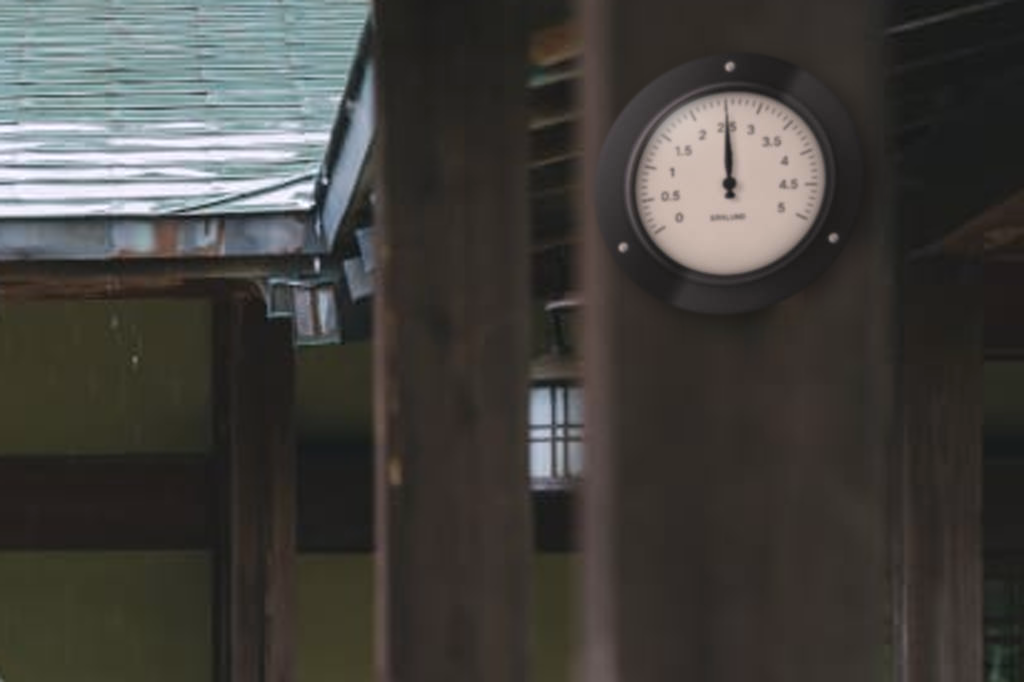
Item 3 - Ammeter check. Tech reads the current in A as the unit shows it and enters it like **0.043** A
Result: **2.5** A
